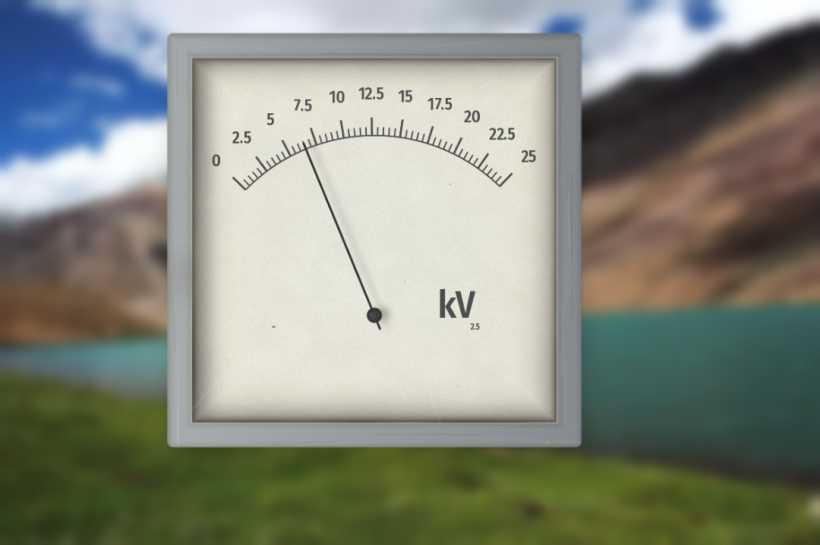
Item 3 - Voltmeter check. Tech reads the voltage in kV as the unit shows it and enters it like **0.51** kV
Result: **6.5** kV
